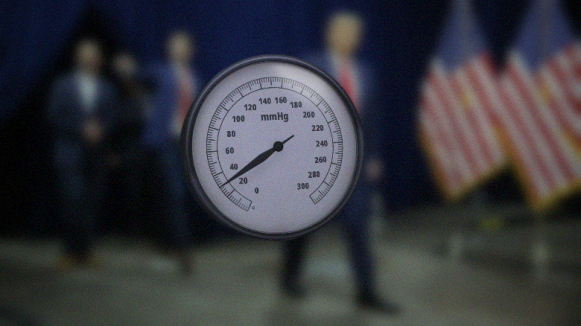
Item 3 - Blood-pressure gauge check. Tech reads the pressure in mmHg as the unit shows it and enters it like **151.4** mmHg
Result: **30** mmHg
